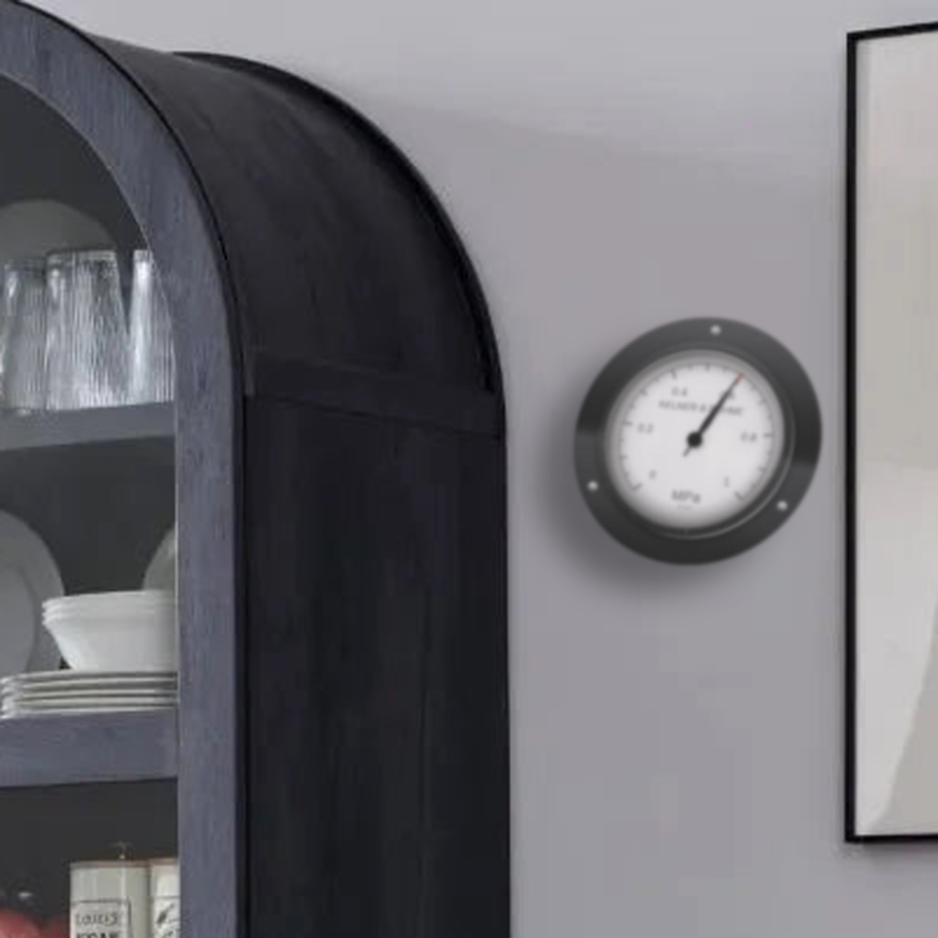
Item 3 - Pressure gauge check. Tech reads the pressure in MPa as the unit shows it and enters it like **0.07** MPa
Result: **0.6** MPa
